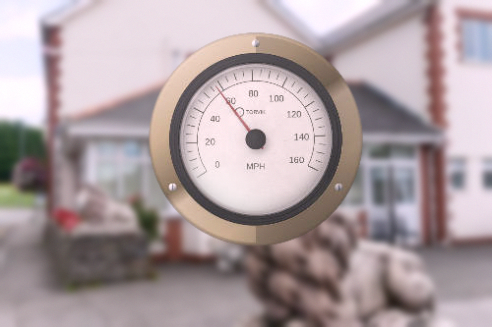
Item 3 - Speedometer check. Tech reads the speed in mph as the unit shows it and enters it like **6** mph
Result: **57.5** mph
